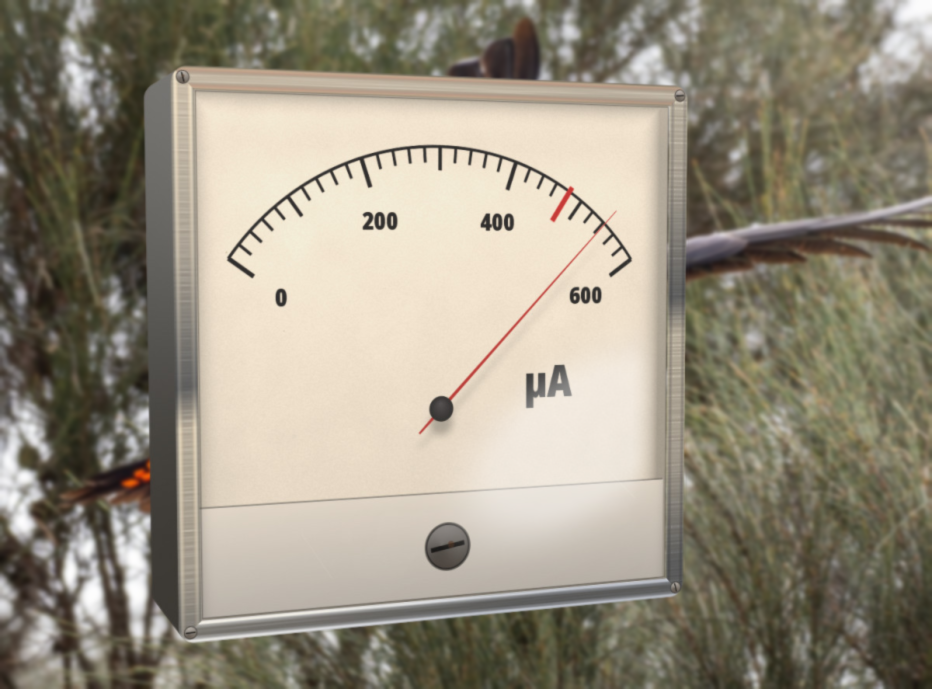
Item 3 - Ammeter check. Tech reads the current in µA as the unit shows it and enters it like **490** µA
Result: **540** µA
